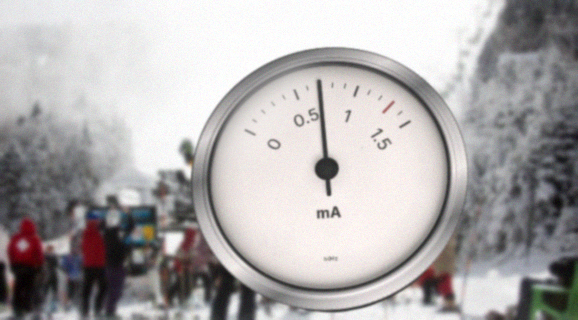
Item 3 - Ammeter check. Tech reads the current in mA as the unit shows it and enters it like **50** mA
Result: **0.7** mA
